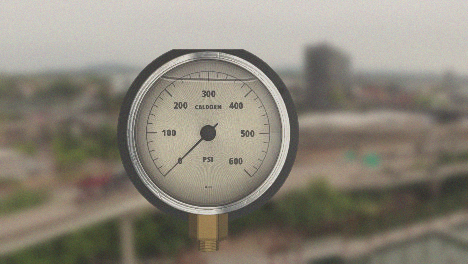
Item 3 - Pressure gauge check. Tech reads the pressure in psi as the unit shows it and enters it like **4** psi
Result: **0** psi
